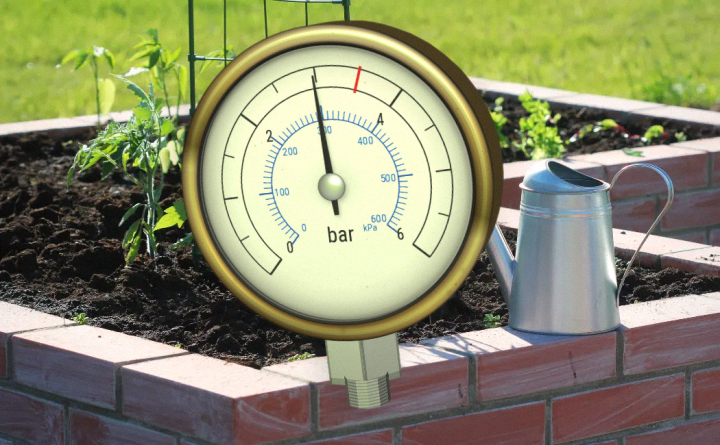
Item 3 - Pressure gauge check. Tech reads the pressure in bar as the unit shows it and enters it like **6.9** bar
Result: **3** bar
